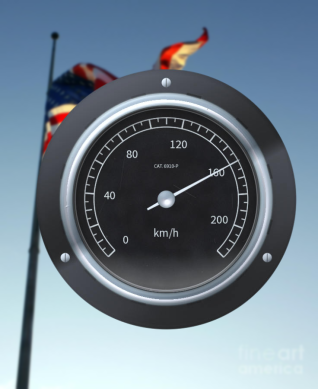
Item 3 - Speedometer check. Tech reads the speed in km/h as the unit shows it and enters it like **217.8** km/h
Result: **160** km/h
